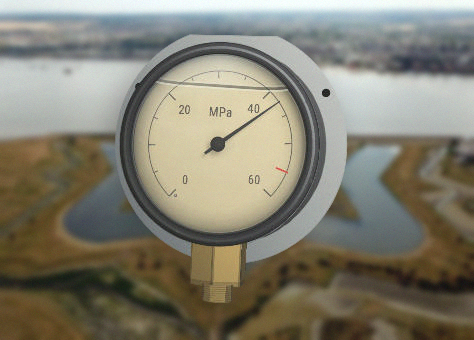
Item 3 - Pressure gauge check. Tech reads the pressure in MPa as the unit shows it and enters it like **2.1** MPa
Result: **42.5** MPa
